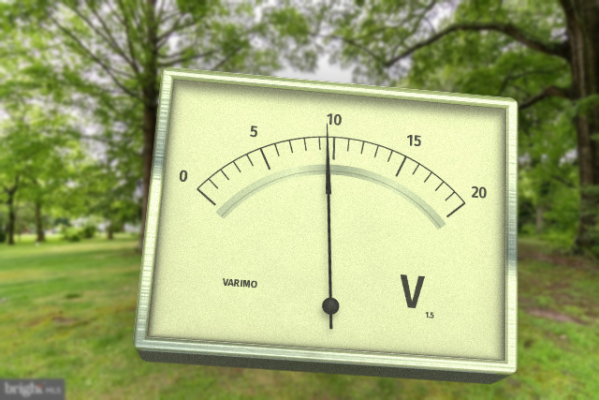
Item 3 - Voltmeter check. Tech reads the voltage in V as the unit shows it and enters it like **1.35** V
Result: **9.5** V
